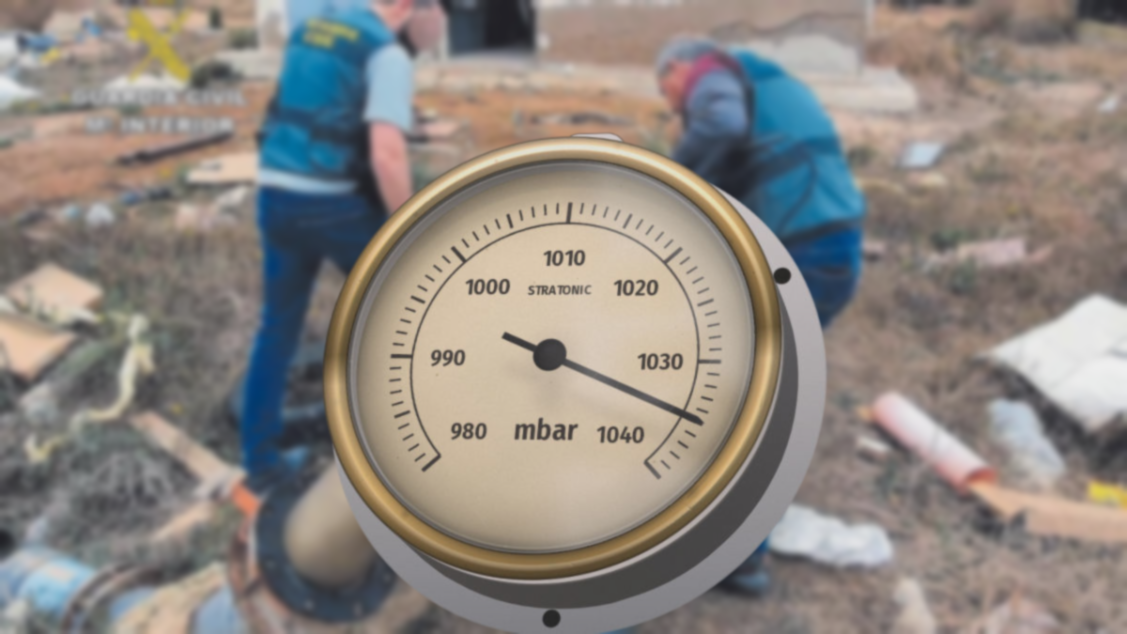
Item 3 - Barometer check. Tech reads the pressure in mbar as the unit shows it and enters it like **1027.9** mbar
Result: **1035** mbar
